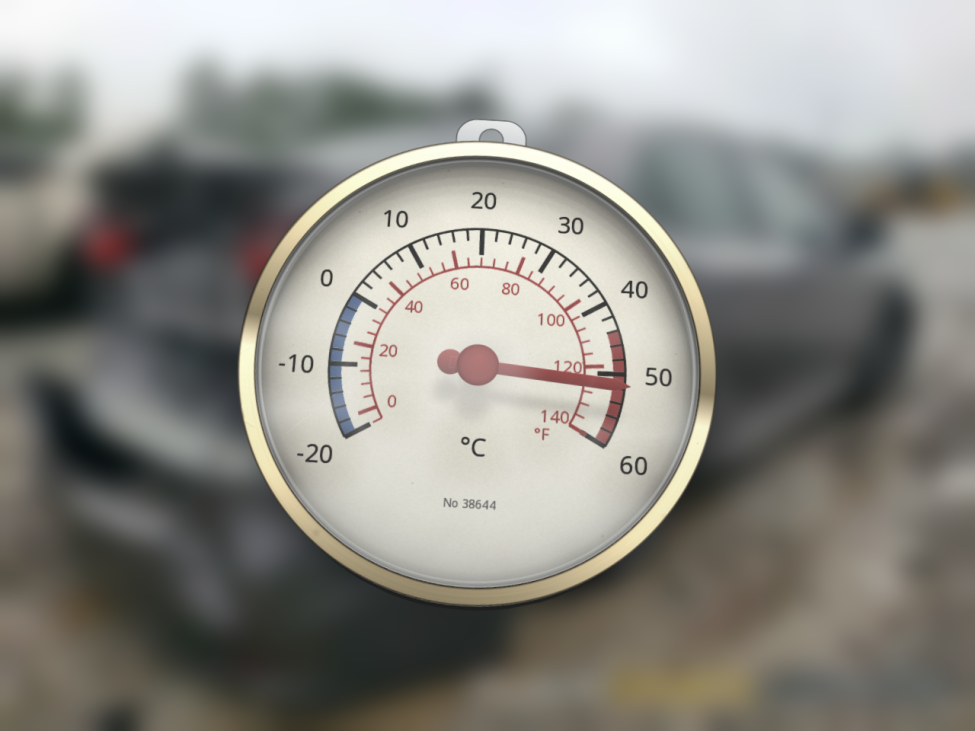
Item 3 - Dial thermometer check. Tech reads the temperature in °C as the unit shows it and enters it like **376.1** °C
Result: **52** °C
